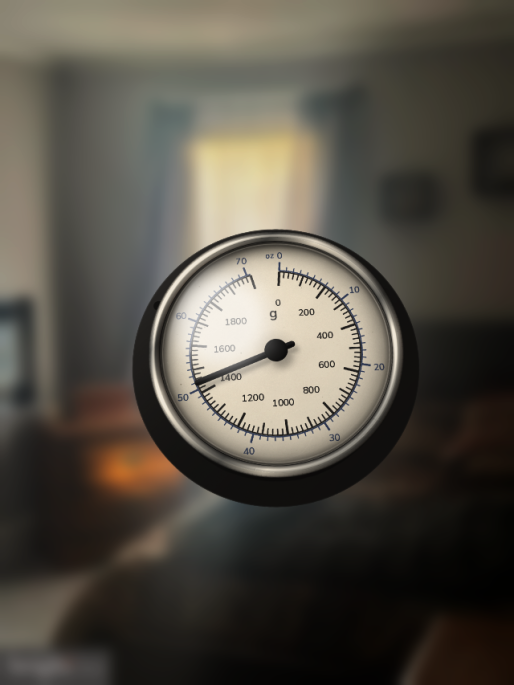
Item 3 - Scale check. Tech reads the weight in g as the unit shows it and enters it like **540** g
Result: **1440** g
